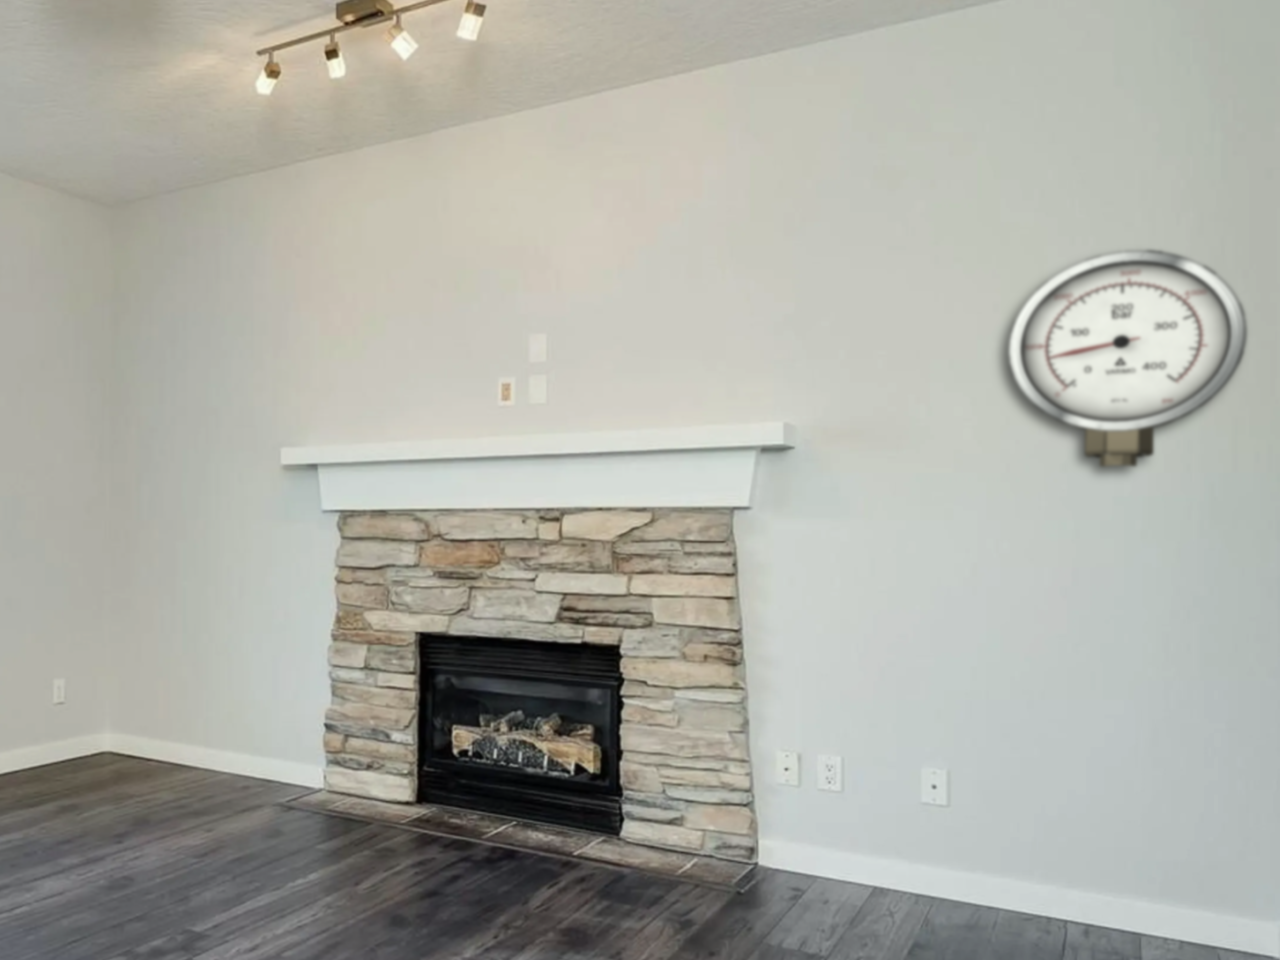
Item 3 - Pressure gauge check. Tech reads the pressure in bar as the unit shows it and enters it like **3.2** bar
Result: **50** bar
